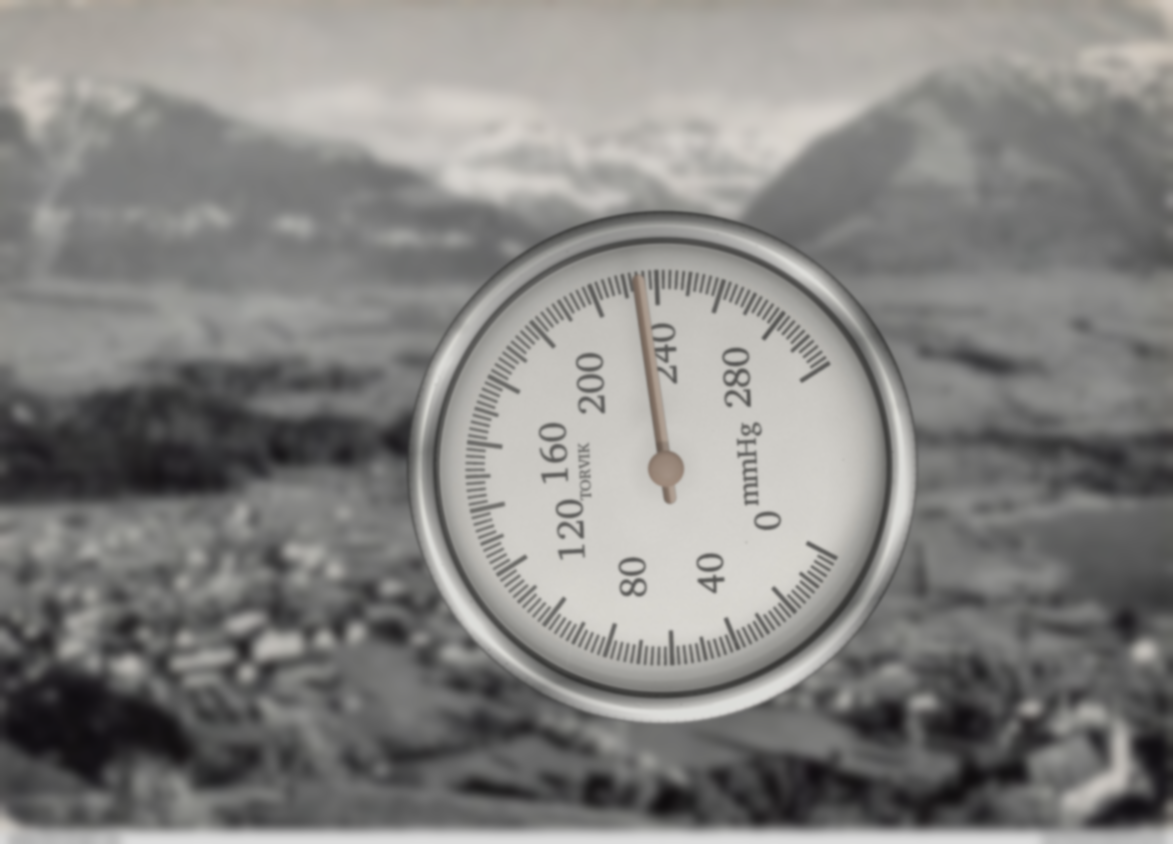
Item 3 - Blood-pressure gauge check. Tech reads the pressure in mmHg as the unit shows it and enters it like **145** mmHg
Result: **234** mmHg
